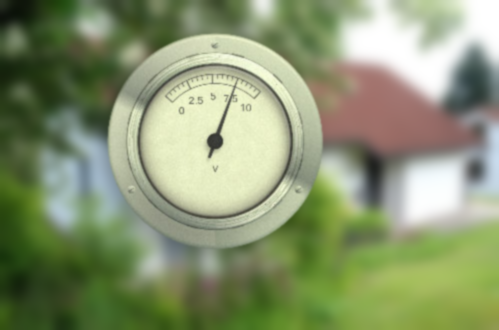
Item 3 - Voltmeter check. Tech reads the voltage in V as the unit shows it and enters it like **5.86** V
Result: **7.5** V
